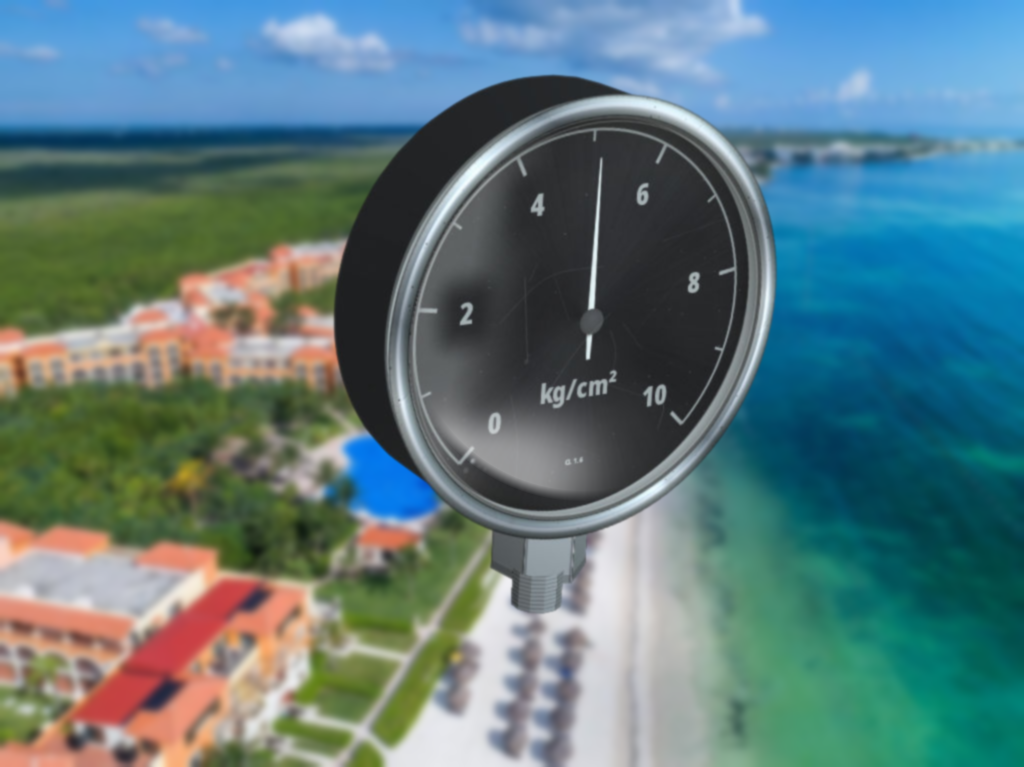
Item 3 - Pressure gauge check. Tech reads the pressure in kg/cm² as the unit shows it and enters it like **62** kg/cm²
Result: **5** kg/cm²
